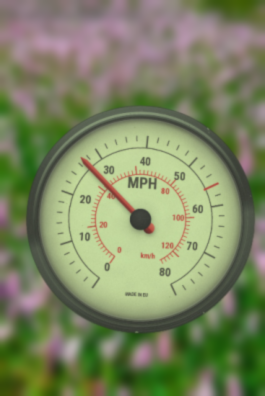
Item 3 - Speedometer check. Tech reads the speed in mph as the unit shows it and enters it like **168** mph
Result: **27** mph
